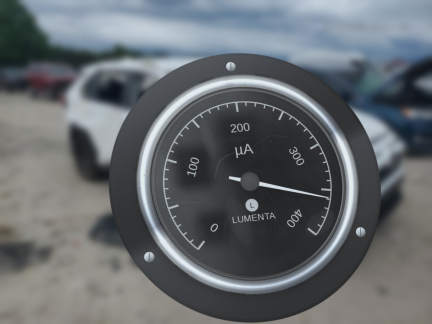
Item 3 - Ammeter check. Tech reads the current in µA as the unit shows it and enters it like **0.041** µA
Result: **360** µA
